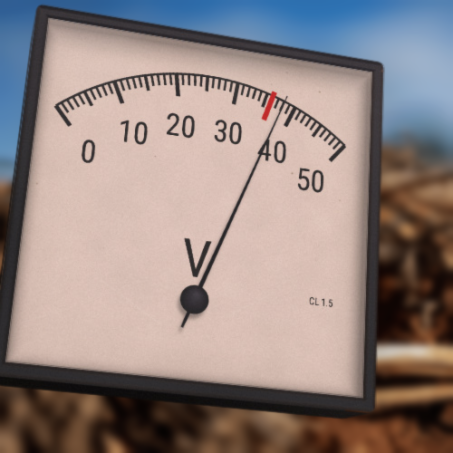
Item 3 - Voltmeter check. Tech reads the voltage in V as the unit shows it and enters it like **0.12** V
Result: **38** V
